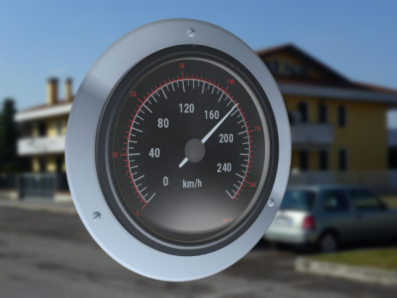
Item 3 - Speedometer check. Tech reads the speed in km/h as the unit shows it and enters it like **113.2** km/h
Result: **175** km/h
